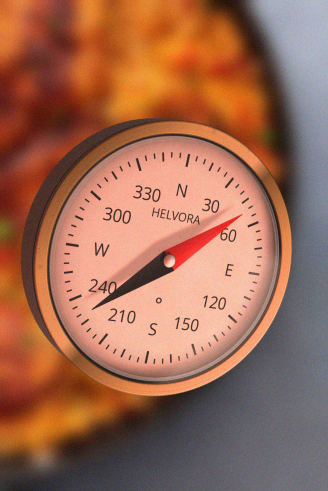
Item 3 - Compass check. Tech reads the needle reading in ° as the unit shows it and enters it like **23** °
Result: **50** °
